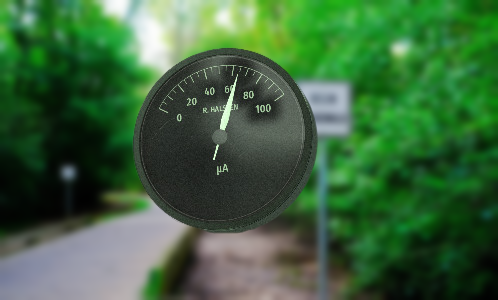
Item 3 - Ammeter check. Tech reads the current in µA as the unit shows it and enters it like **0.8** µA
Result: **65** µA
